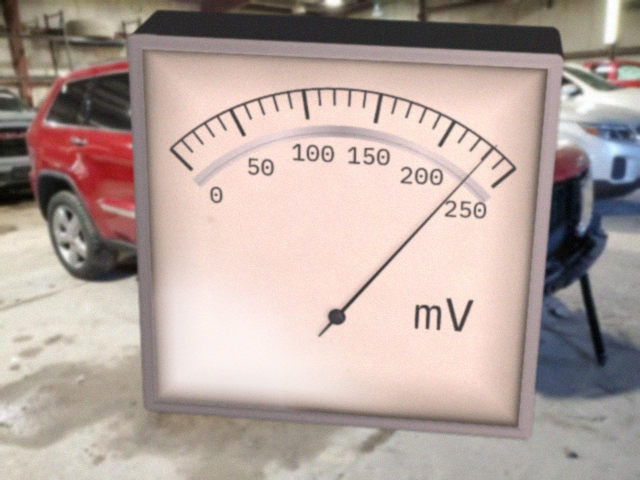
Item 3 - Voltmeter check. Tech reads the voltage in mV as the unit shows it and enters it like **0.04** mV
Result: **230** mV
